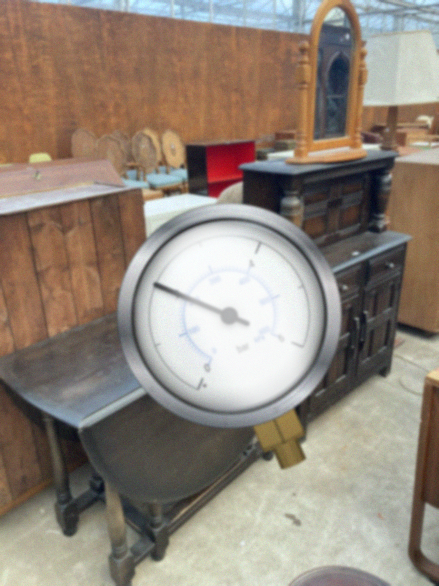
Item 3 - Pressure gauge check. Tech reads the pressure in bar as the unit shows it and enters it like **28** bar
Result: **2** bar
